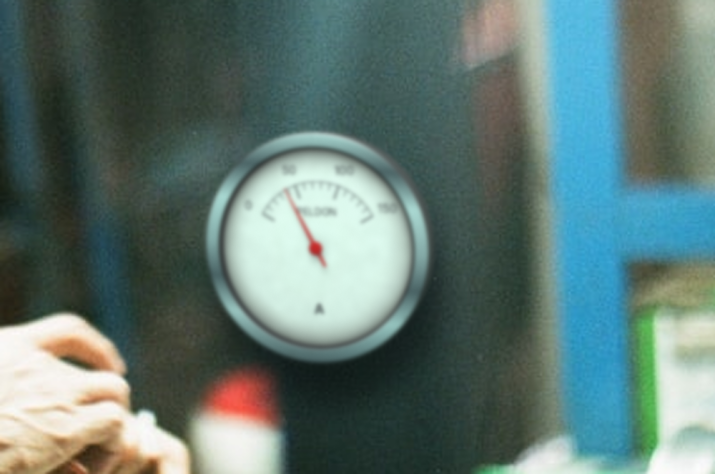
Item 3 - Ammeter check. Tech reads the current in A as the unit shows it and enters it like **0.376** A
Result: **40** A
